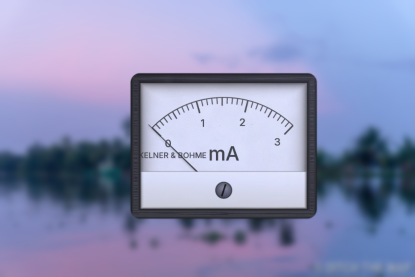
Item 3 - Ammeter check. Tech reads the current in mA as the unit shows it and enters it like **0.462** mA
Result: **0** mA
